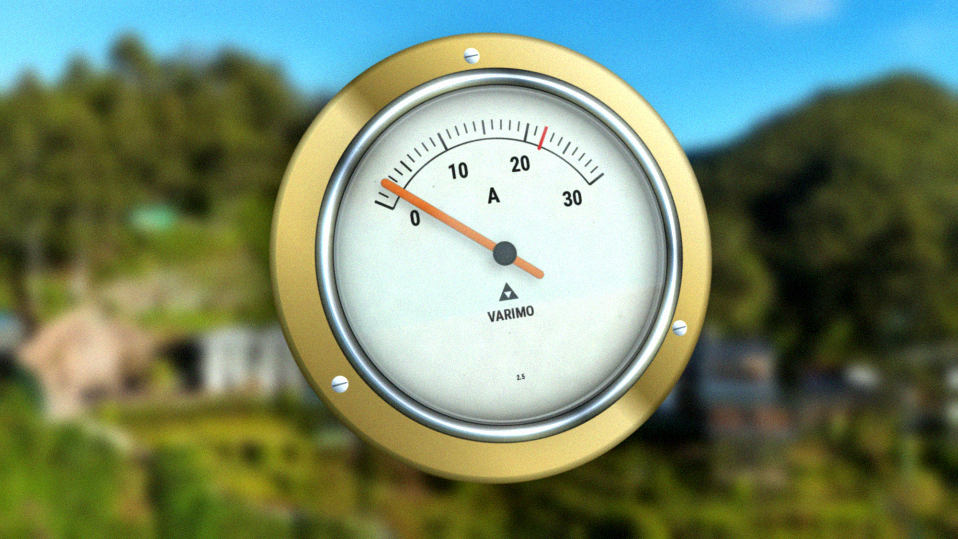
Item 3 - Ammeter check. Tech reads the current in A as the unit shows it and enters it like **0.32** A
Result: **2** A
